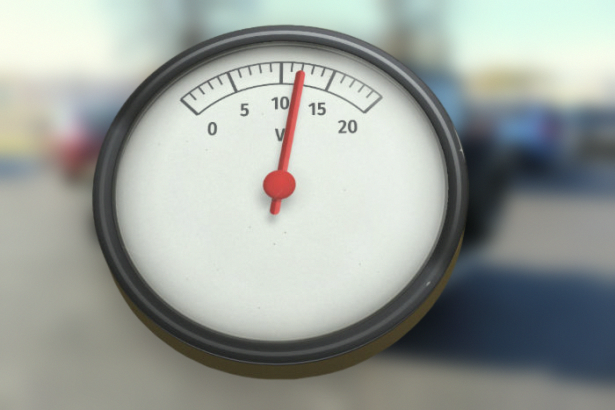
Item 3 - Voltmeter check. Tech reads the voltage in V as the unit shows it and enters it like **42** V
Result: **12** V
